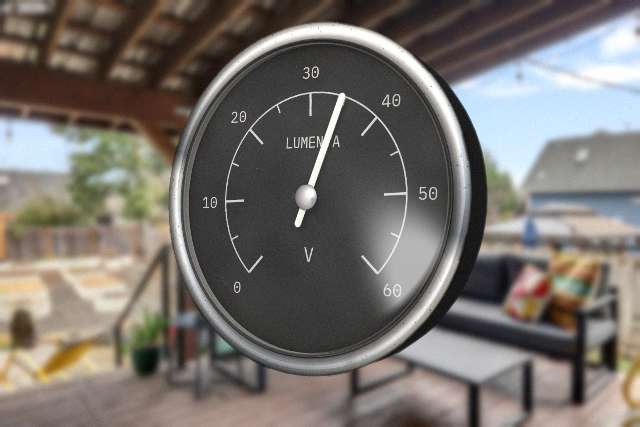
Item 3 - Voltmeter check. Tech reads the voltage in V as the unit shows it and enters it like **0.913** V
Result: **35** V
